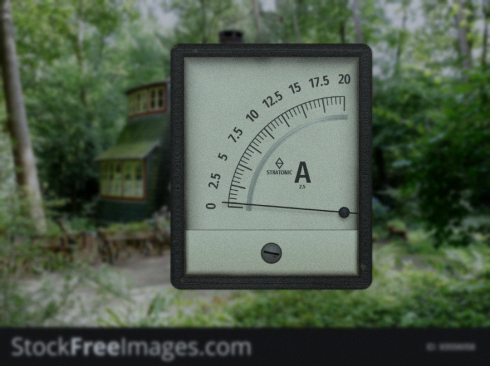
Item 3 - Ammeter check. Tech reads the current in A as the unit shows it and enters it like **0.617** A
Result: **0.5** A
